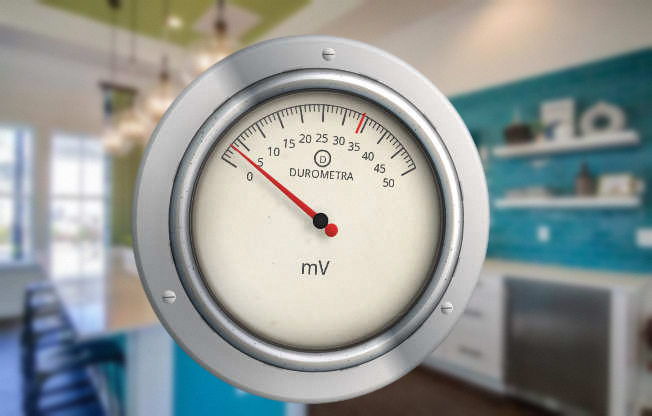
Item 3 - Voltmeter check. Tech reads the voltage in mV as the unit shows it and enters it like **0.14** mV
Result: **3** mV
